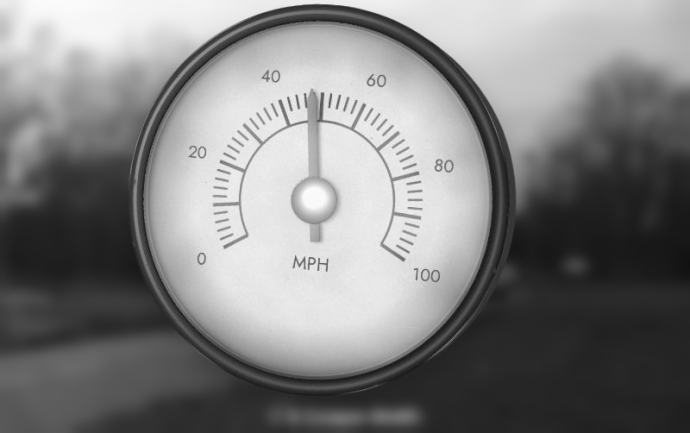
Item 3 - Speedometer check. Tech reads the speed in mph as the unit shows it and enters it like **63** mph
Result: **48** mph
